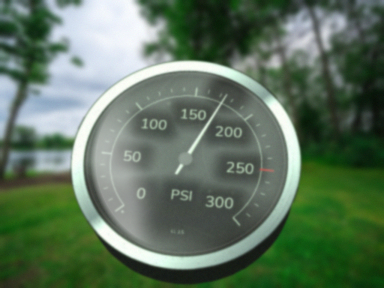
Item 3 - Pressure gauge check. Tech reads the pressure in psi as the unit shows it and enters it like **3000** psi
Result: **175** psi
